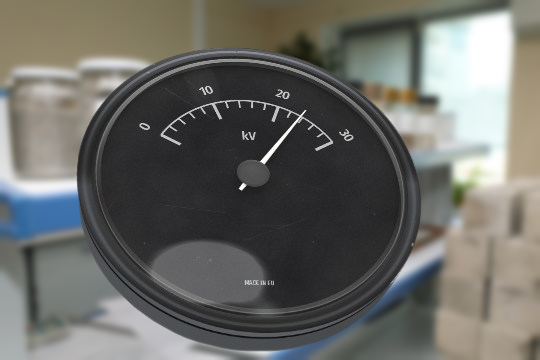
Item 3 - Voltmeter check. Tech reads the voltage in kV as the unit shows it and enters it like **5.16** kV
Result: **24** kV
